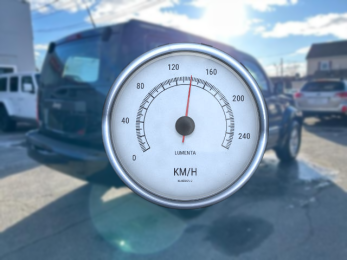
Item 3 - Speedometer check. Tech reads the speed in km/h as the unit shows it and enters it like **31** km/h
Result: **140** km/h
